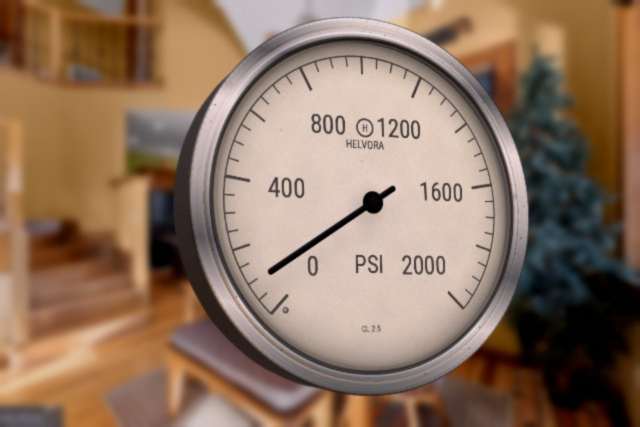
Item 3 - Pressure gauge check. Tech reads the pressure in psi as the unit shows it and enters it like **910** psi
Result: **100** psi
